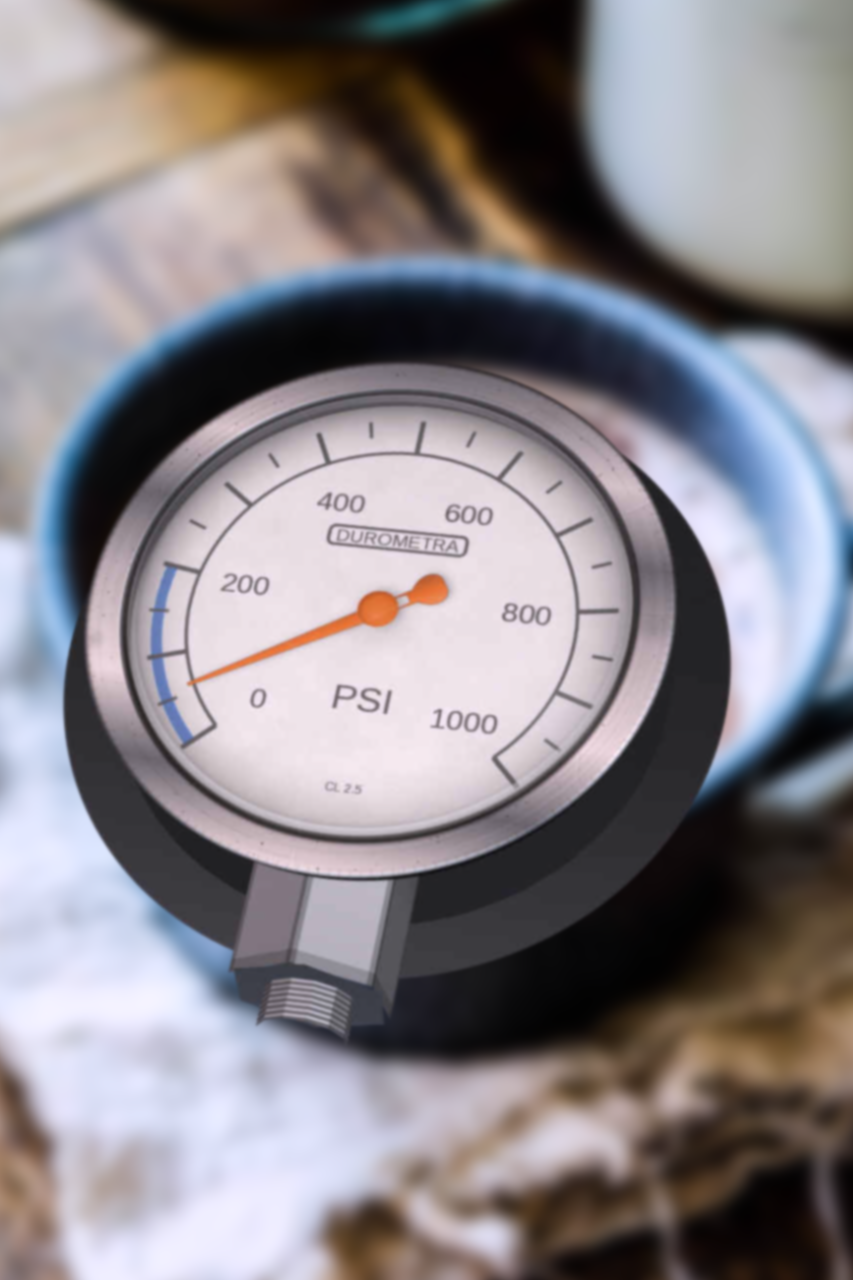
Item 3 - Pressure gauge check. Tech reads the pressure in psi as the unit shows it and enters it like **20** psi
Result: **50** psi
